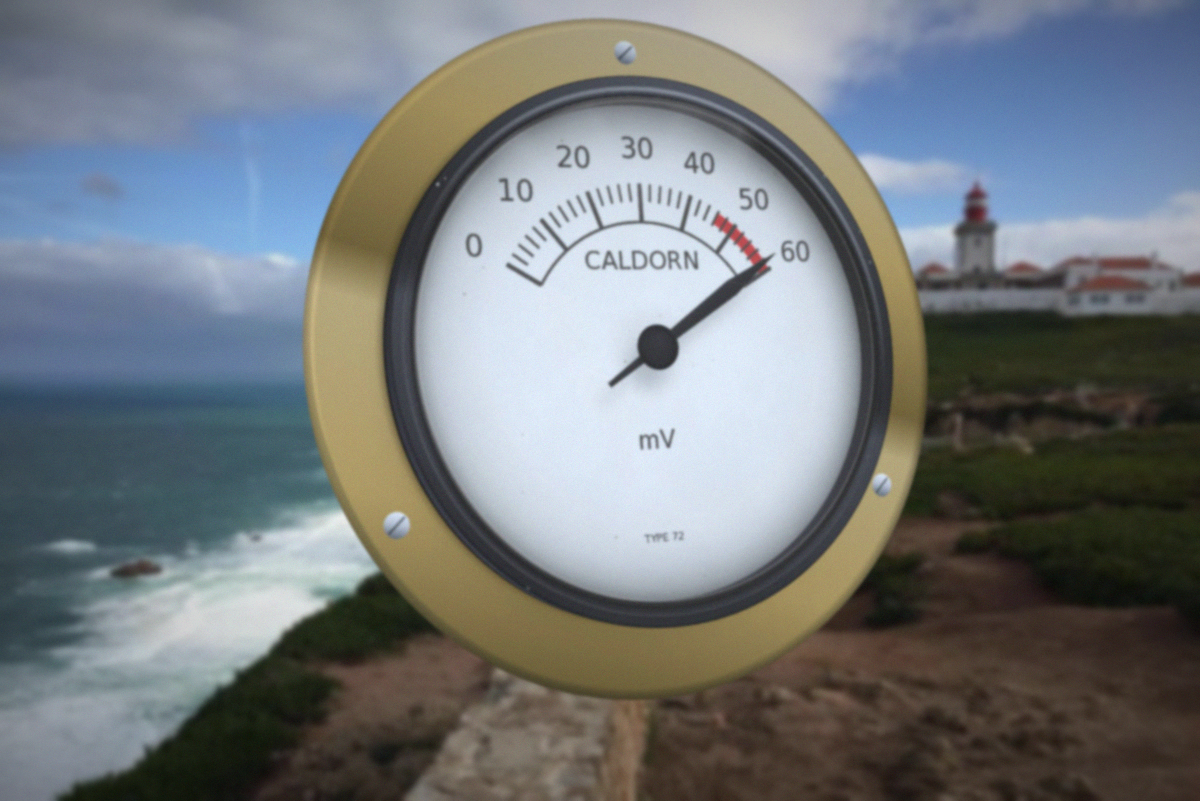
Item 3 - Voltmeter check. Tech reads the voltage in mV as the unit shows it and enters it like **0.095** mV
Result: **58** mV
